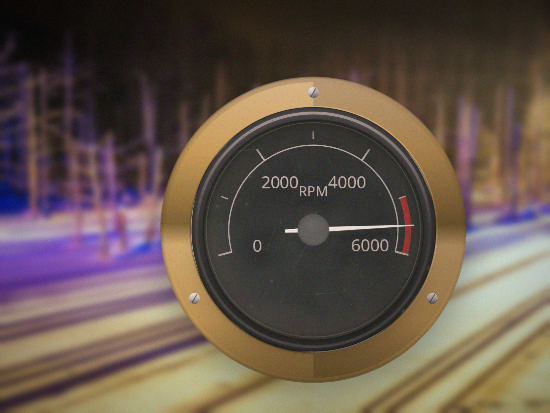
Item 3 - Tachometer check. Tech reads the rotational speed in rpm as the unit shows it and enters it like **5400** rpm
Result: **5500** rpm
